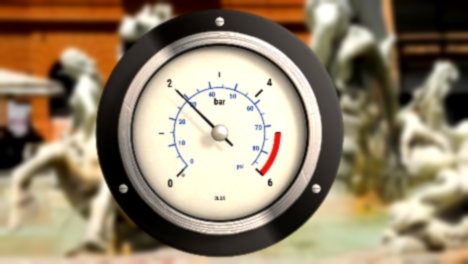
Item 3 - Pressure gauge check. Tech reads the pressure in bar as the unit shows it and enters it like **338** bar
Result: **2** bar
